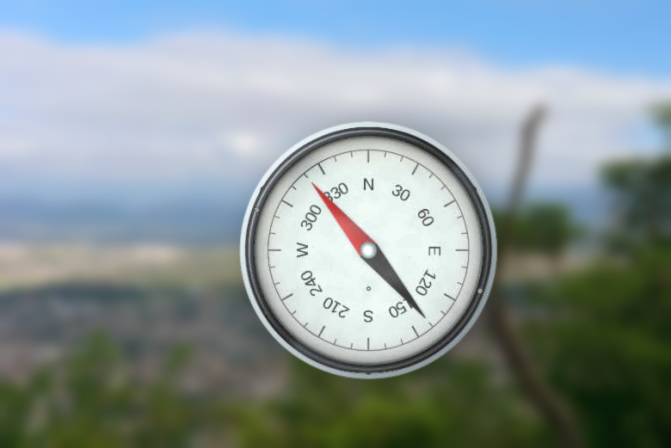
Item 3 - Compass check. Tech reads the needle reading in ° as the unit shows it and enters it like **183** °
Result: **320** °
